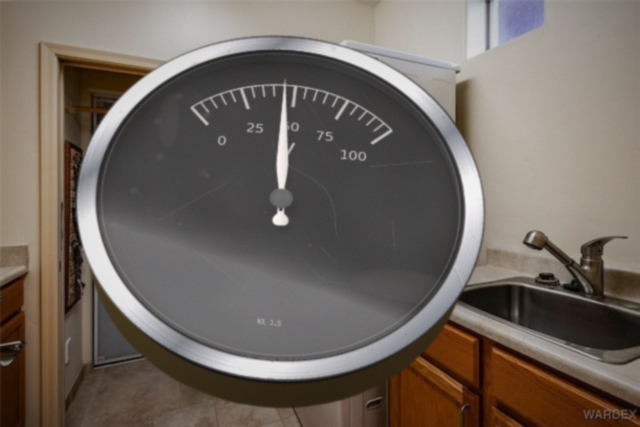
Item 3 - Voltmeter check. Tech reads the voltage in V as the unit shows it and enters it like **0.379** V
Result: **45** V
